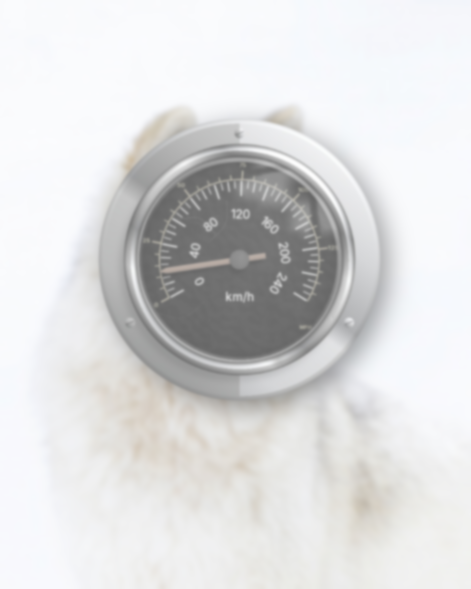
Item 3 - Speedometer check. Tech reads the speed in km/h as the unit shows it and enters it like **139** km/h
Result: **20** km/h
